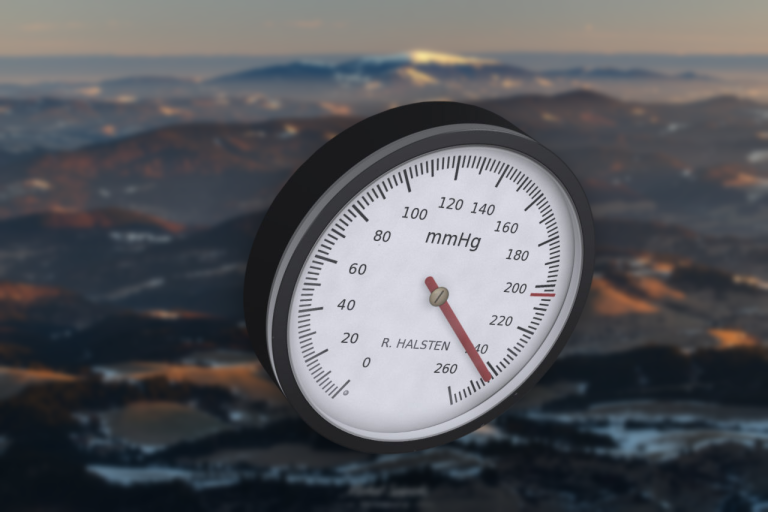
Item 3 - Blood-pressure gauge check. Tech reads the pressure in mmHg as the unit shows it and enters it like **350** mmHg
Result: **244** mmHg
